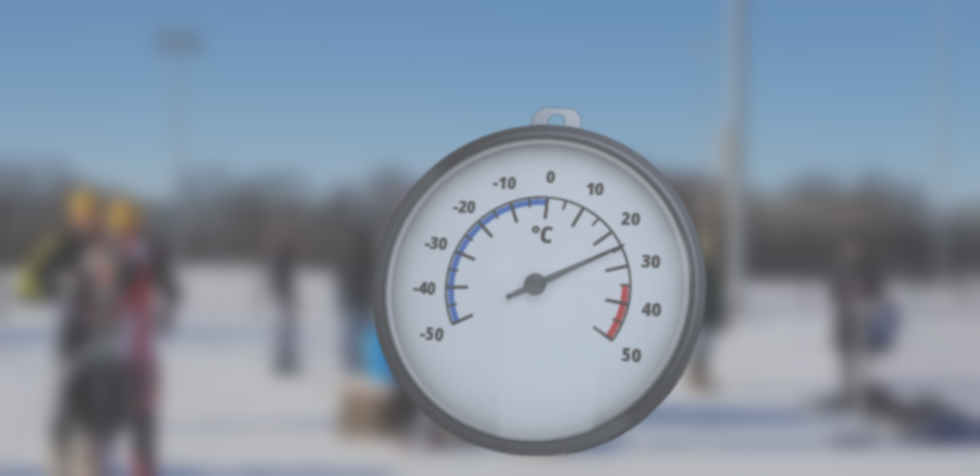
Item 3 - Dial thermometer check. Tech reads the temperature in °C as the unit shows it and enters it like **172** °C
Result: **25** °C
